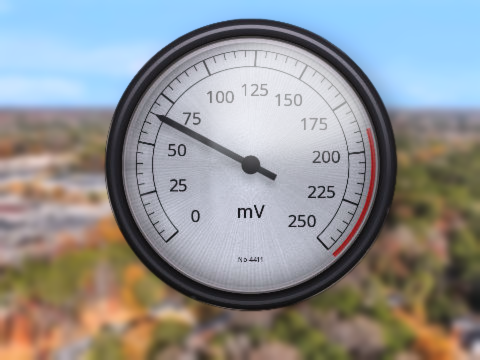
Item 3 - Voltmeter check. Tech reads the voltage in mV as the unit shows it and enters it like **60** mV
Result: **65** mV
